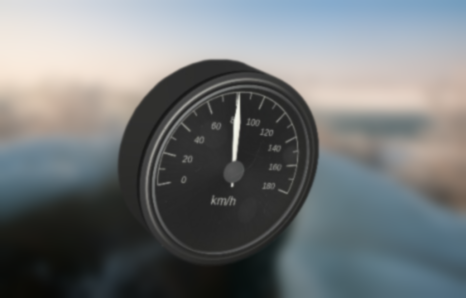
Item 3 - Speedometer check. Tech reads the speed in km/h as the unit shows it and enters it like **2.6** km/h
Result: **80** km/h
